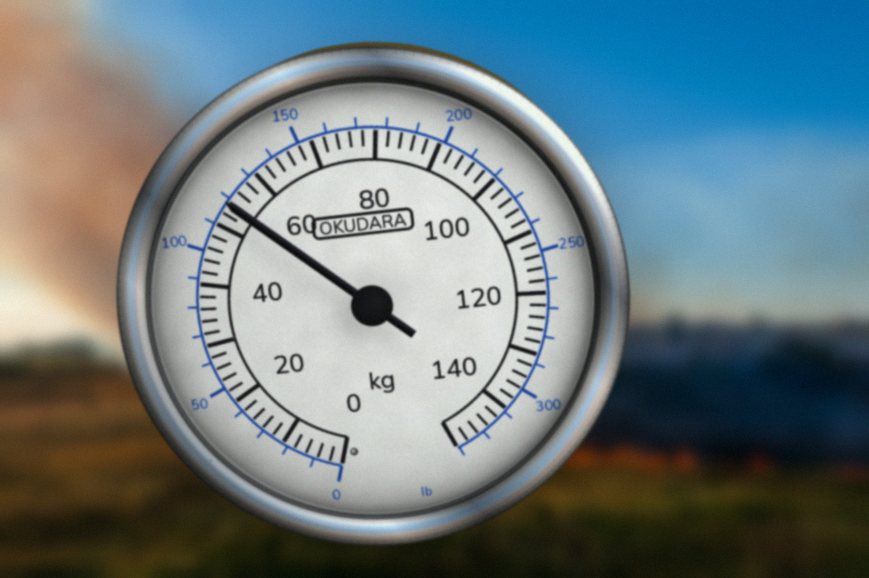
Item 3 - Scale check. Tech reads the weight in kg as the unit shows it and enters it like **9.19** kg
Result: **54** kg
